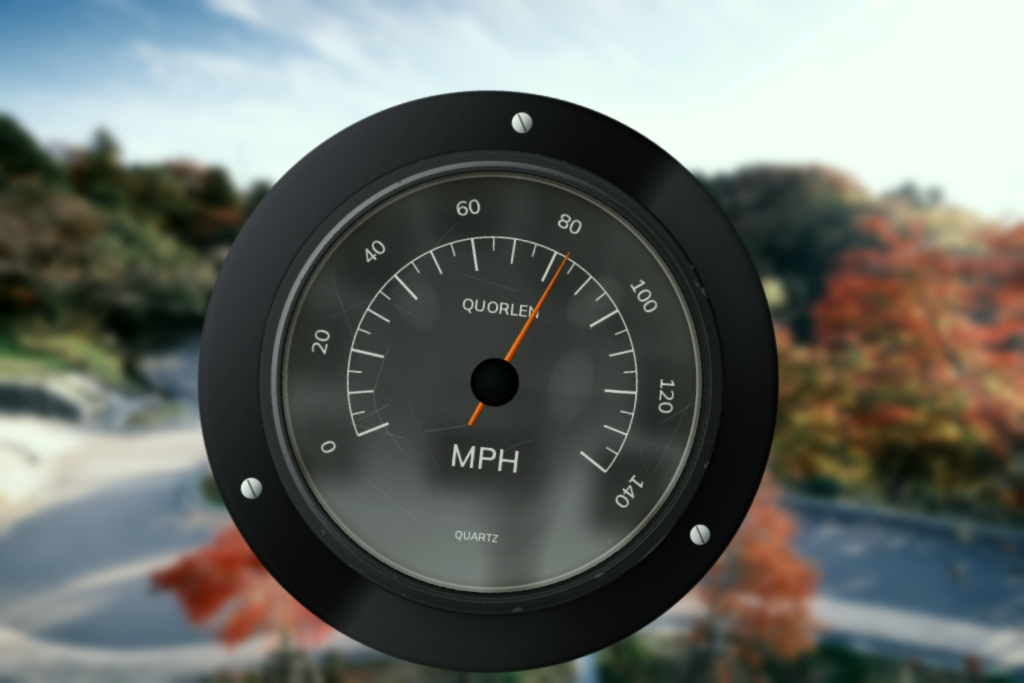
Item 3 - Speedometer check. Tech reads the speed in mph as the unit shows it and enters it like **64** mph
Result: **82.5** mph
